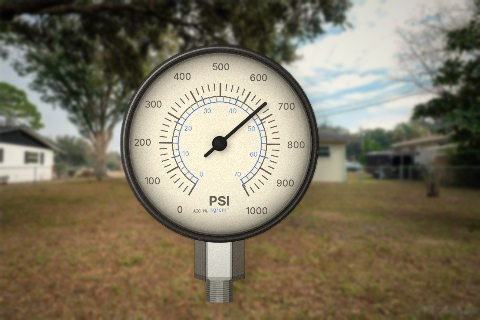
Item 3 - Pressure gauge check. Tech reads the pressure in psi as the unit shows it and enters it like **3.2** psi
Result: **660** psi
